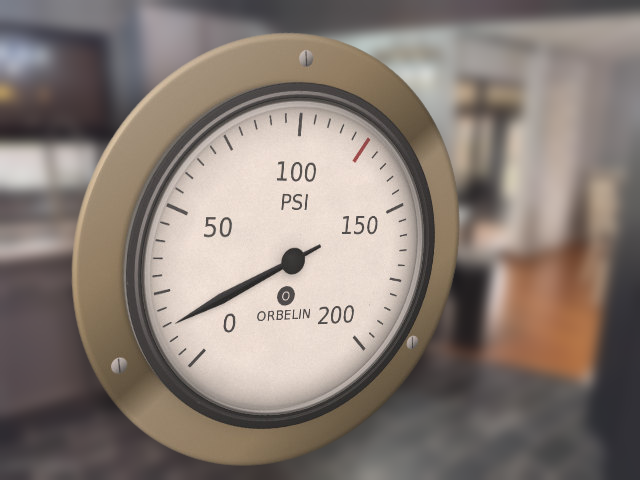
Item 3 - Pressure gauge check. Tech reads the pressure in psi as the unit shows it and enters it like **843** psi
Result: **15** psi
